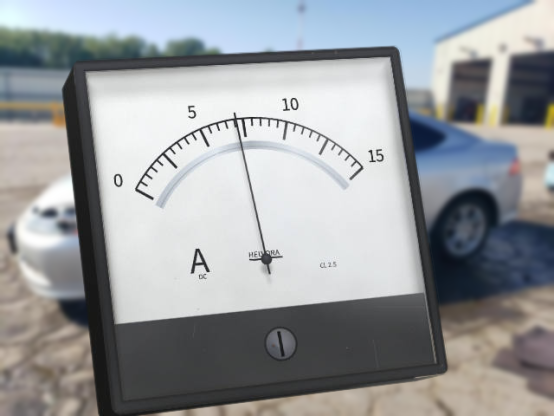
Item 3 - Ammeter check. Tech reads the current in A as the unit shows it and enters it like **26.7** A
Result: **7** A
